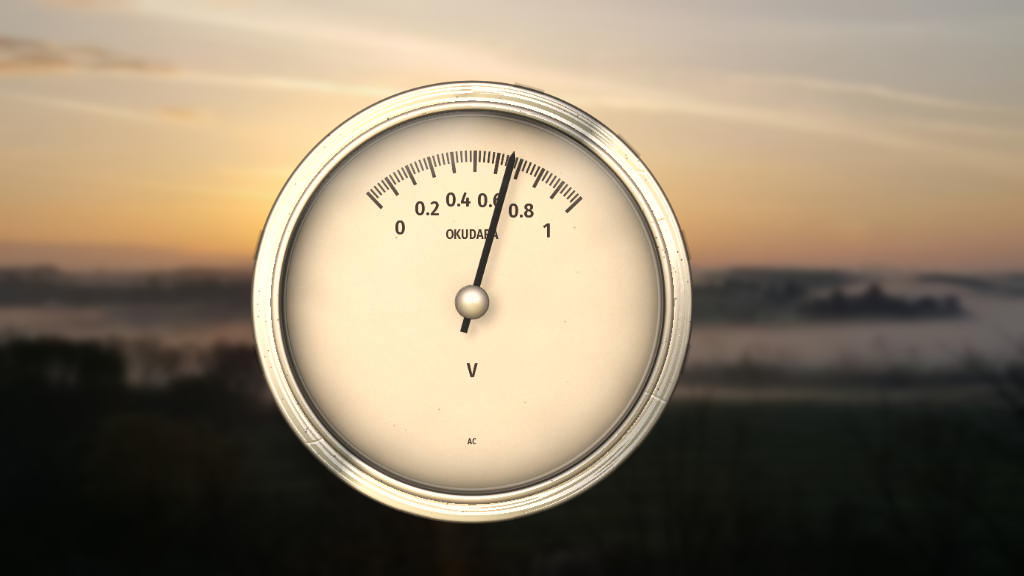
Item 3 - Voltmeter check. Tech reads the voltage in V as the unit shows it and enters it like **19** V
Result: **0.66** V
